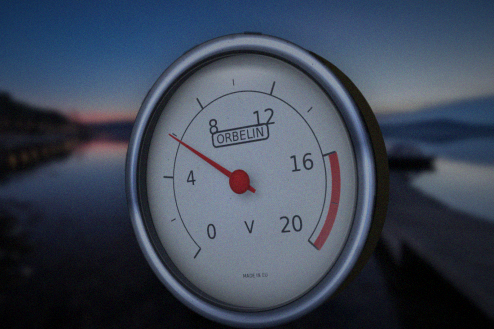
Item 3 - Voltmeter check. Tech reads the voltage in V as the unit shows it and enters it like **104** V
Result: **6** V
